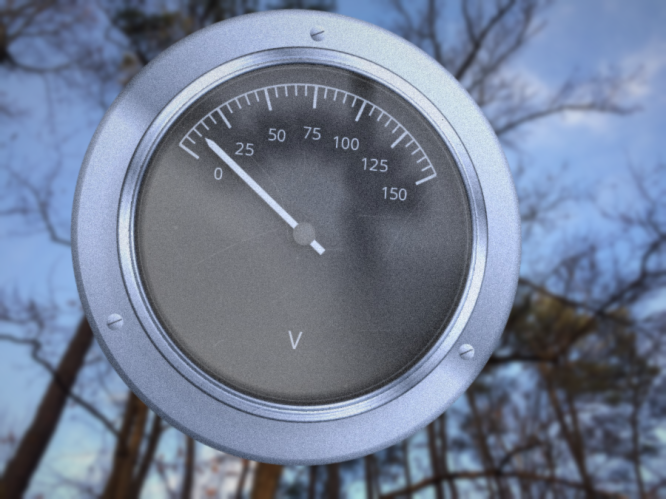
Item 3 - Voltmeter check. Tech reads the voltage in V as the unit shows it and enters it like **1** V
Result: **10** V
